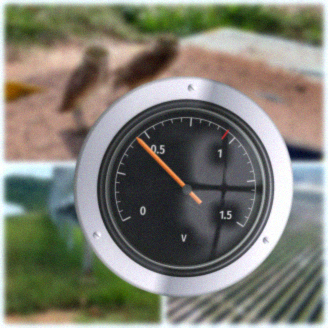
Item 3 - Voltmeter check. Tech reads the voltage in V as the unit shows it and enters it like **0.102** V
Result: **0.45** V
